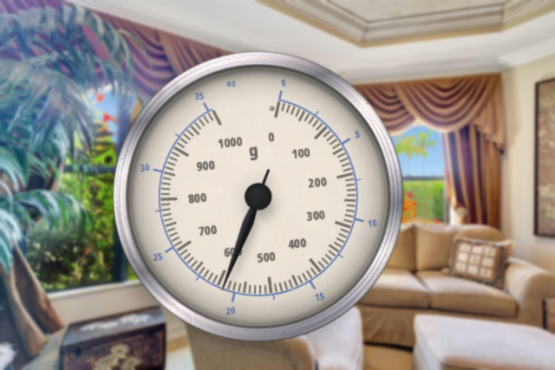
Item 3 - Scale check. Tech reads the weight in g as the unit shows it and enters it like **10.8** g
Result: **590** g
